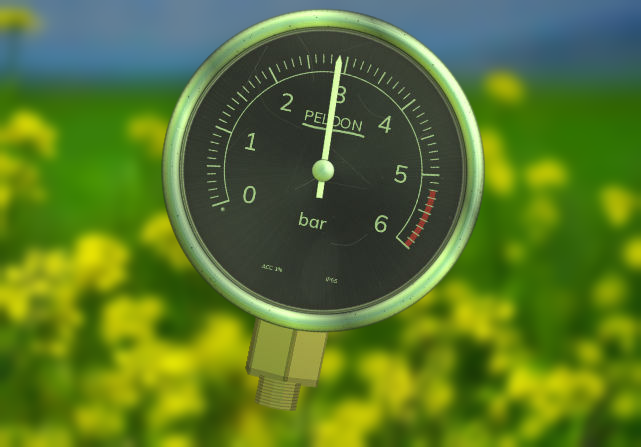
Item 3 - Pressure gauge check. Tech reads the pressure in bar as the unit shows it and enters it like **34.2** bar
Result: **2.9** bar
